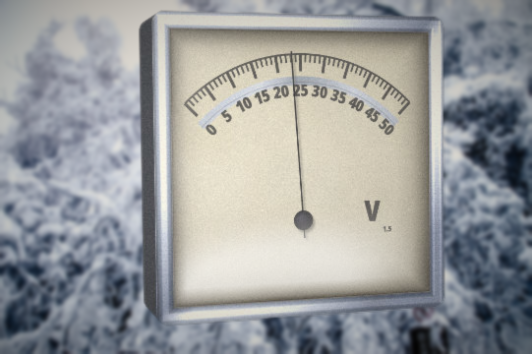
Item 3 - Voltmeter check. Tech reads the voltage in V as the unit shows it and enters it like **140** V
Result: **23** V
